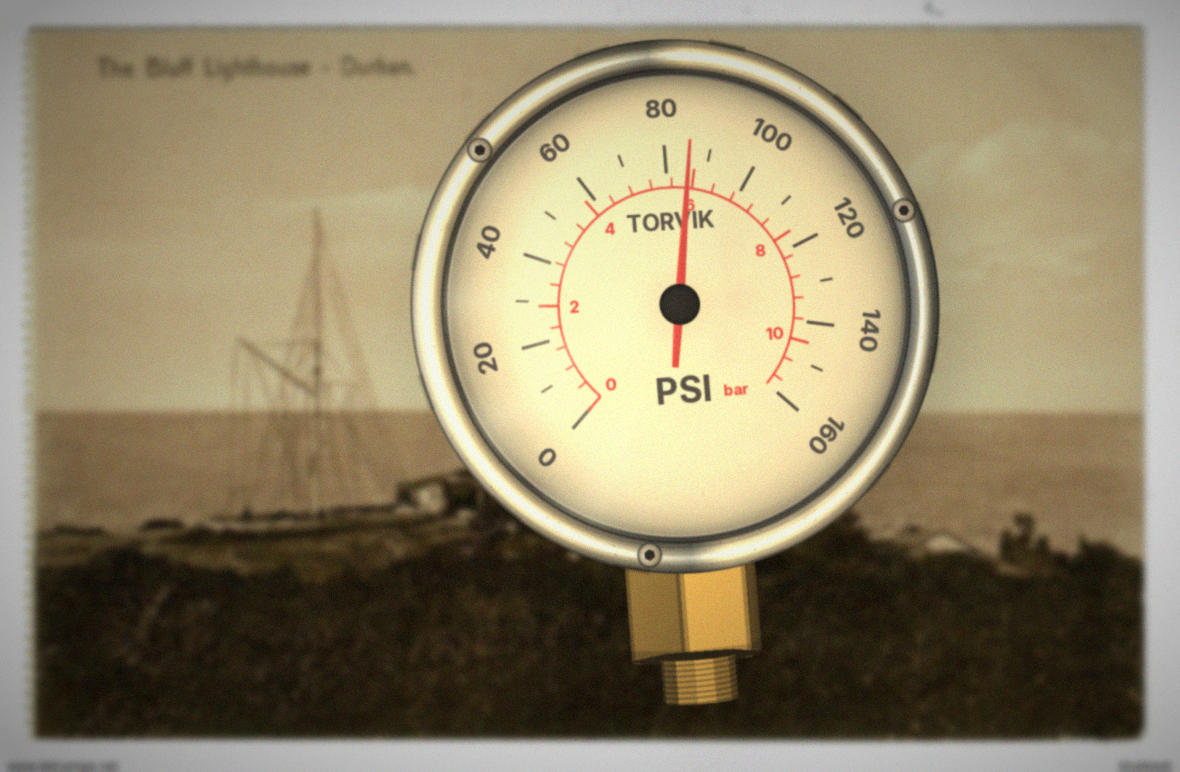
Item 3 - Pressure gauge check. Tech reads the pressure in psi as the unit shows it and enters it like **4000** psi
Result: **85** psi
